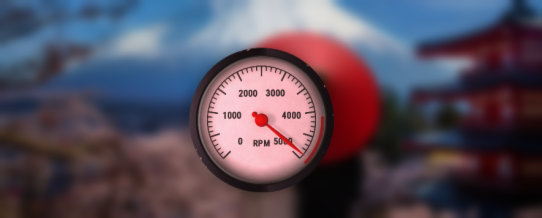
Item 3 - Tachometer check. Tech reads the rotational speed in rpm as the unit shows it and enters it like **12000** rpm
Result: **4900** rpm
